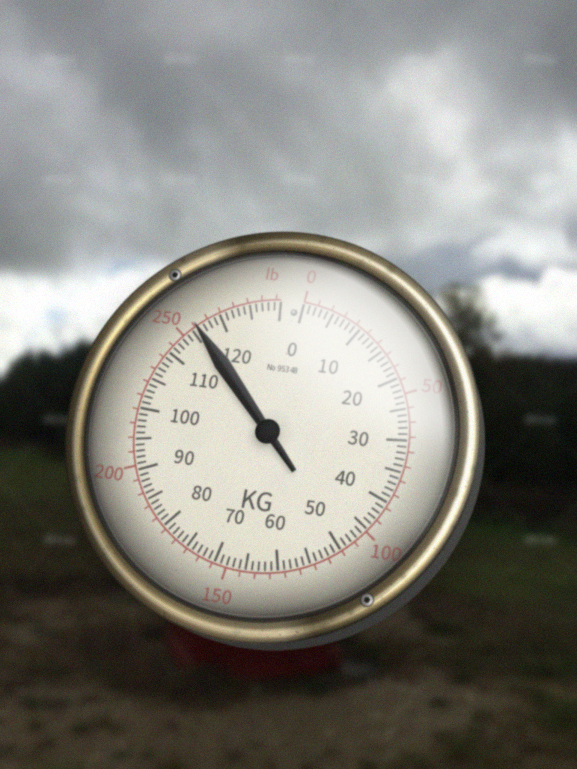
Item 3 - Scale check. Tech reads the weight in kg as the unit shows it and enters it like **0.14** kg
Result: **116** kg
